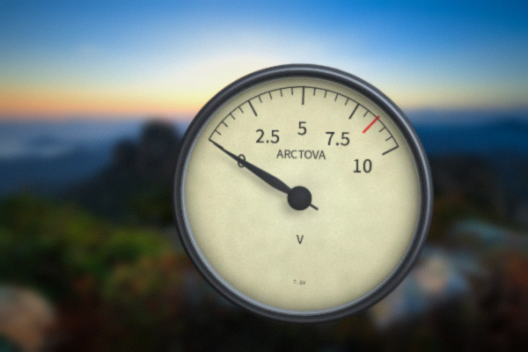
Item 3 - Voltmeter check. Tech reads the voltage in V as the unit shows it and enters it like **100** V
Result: **0** V
